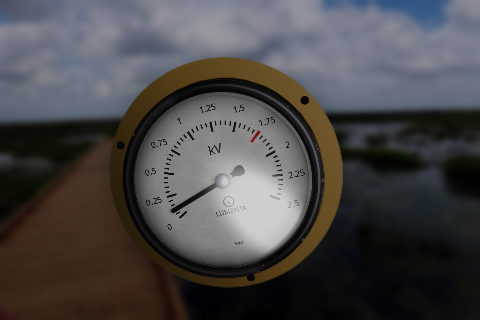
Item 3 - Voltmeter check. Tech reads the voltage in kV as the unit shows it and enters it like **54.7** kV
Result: **0.1** kV
